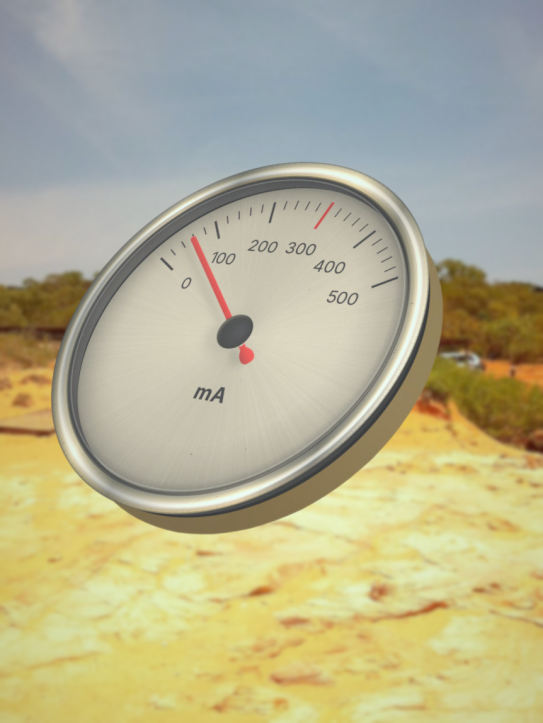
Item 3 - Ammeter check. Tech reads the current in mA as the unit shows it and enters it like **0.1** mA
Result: **60** mA
